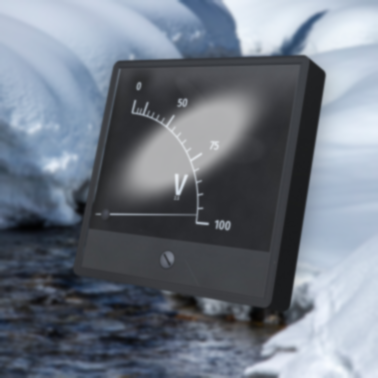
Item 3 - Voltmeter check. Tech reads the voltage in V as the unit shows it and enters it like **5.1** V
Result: **97.5** V
